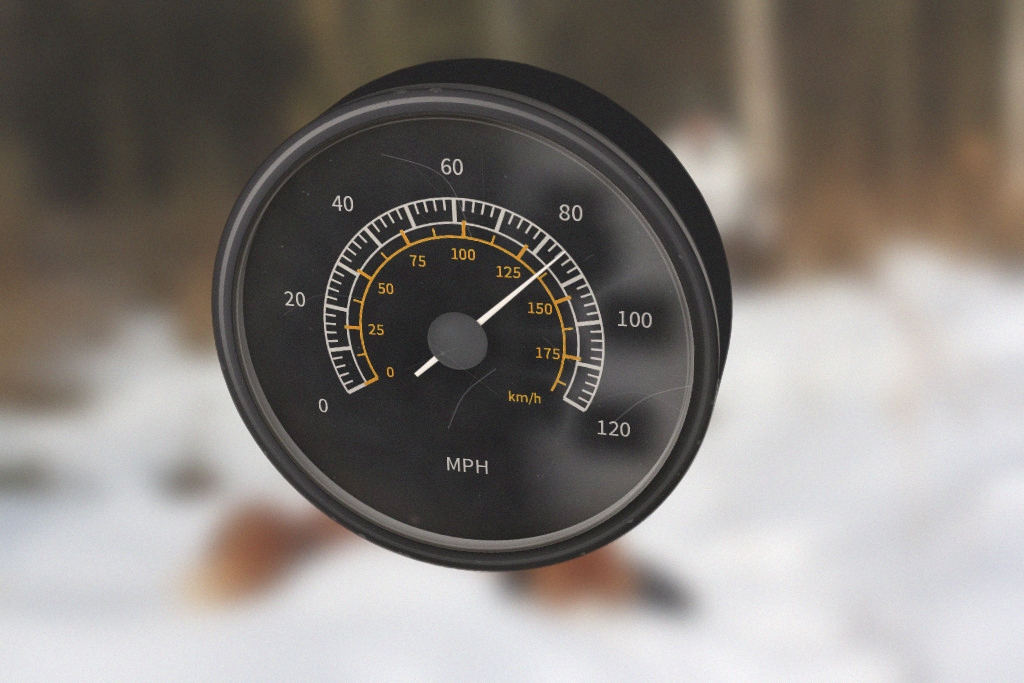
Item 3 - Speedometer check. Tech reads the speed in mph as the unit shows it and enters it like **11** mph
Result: **84** mph
